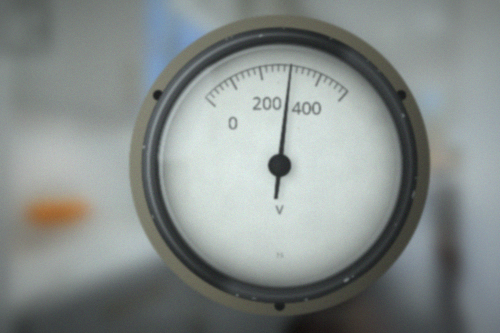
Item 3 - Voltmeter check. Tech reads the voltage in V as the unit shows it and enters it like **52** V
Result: **300** V
